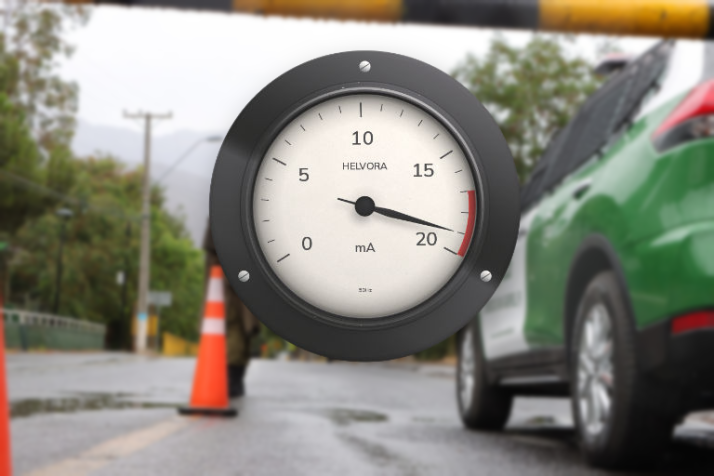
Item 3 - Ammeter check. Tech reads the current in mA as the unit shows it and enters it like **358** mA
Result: **19** mA
